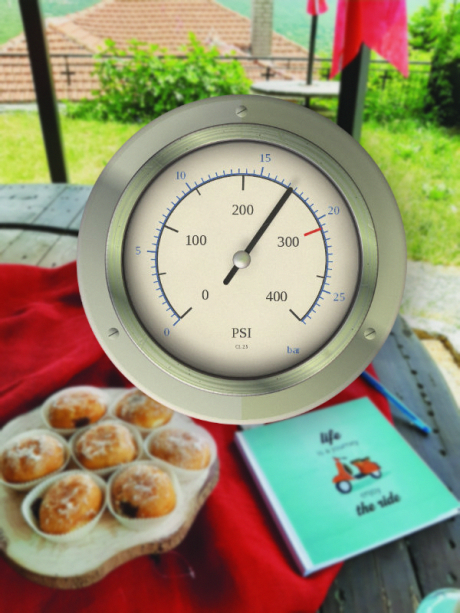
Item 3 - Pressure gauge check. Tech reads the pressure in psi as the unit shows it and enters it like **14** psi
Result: **250** psi
